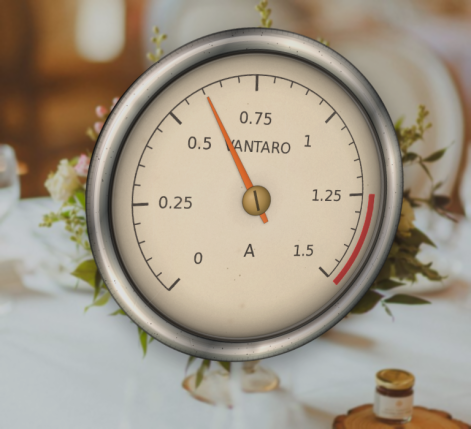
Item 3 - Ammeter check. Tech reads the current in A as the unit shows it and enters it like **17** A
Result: **0.6** A
